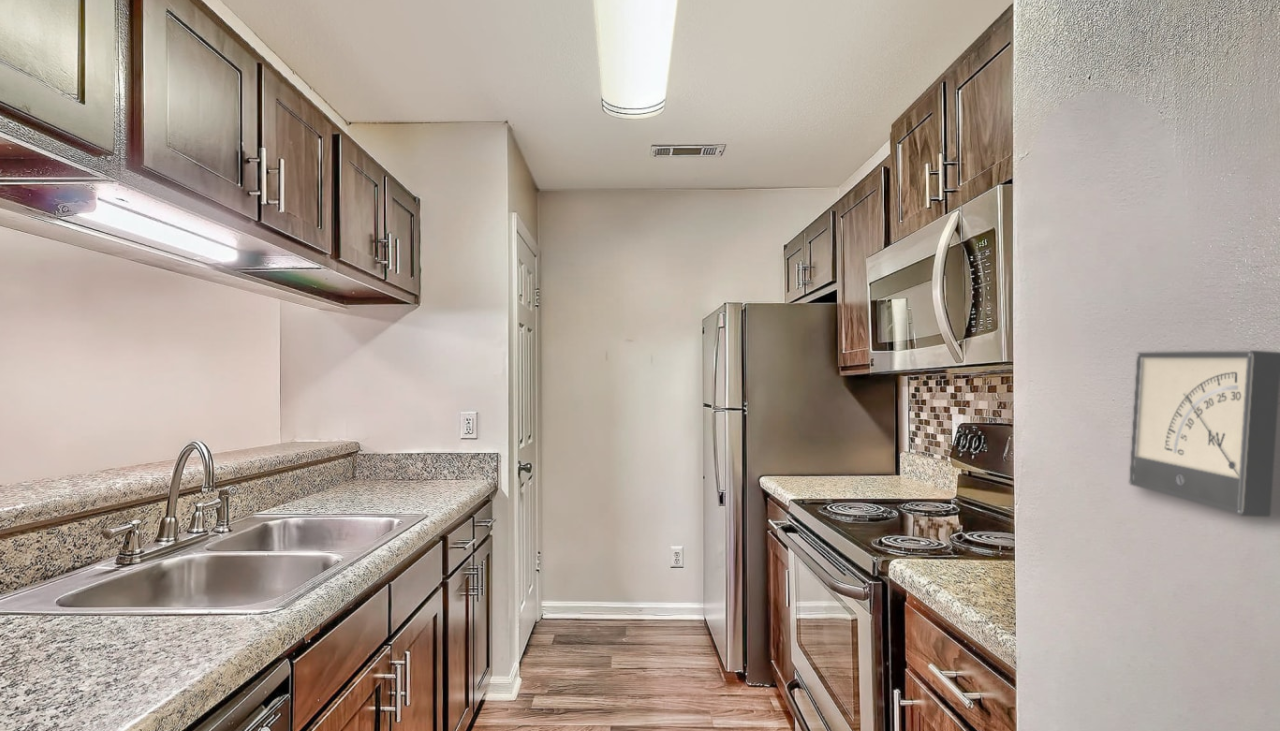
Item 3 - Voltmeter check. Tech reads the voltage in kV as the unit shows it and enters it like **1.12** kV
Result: **15** kV
